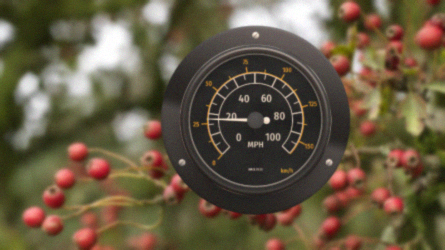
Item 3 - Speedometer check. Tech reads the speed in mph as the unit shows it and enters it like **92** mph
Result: **17.5** mph
